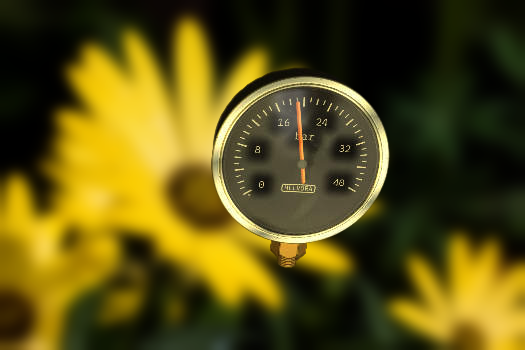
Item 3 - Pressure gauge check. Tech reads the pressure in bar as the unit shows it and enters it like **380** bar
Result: **19** bar
